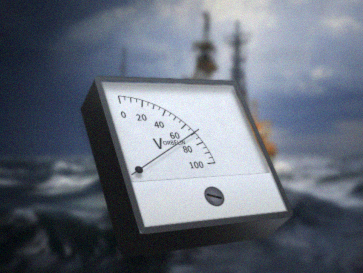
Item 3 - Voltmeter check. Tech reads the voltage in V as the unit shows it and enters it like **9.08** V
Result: **70** V
